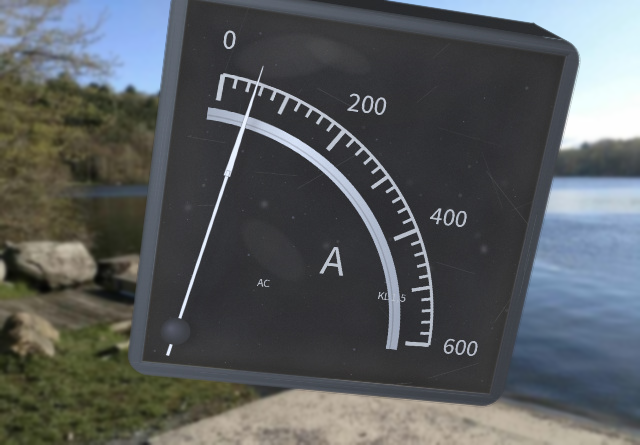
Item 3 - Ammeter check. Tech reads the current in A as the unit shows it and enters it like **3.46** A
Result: **50** A
